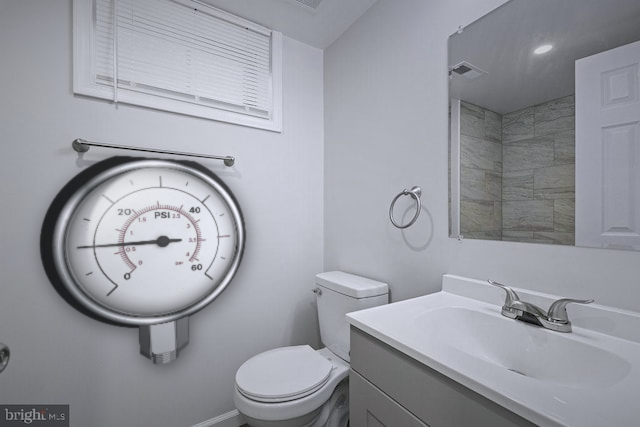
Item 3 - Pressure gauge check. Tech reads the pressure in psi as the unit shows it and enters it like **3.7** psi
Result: **10** psi
